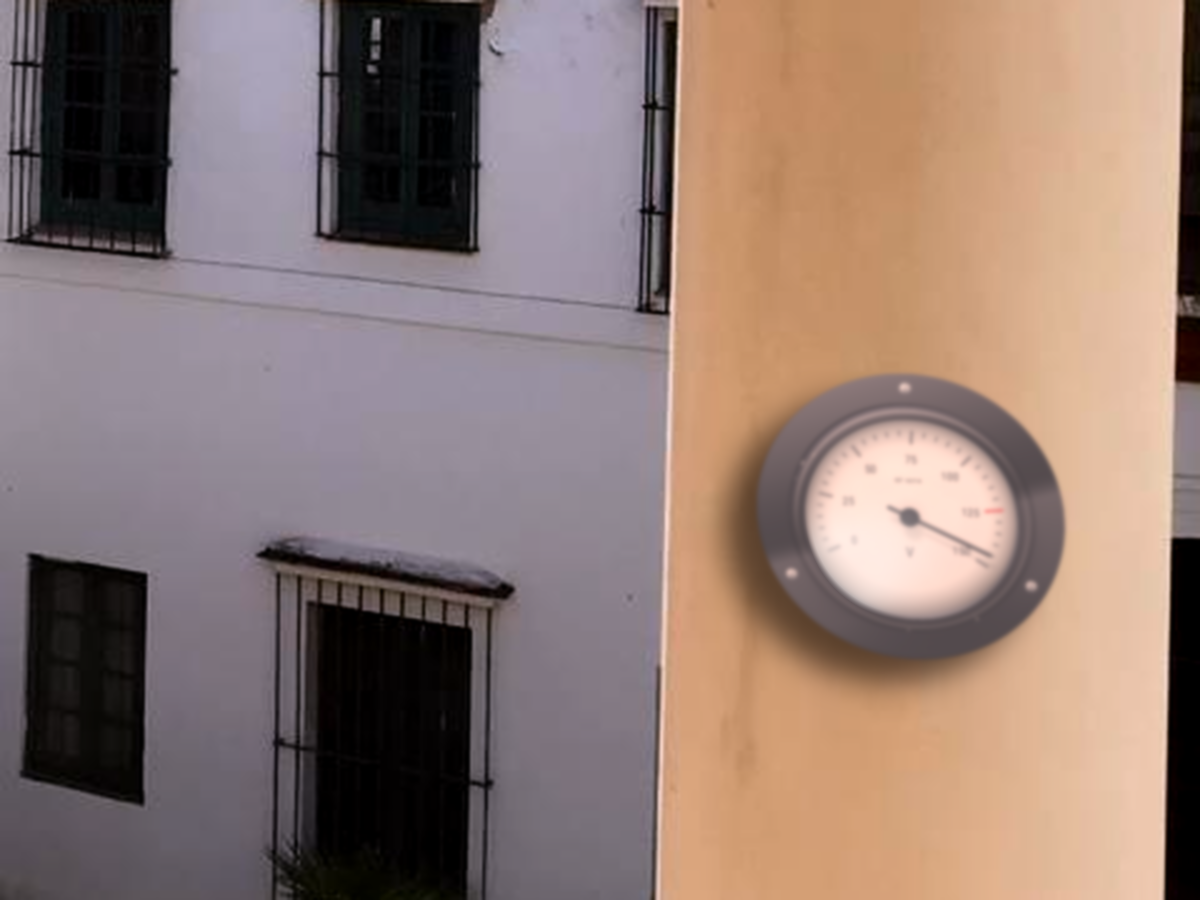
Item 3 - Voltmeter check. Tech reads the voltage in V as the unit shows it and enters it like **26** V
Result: **145** V
